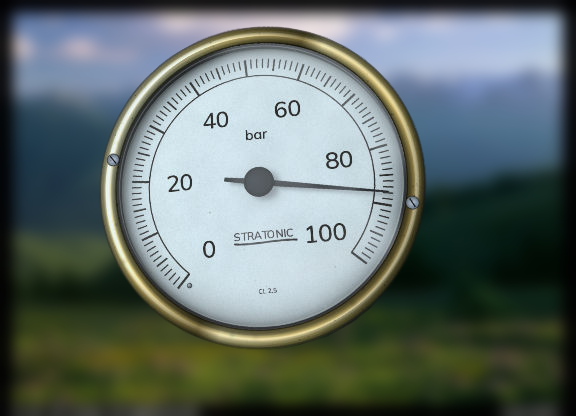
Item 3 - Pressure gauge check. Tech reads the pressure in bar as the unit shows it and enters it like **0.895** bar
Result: **88** bar
